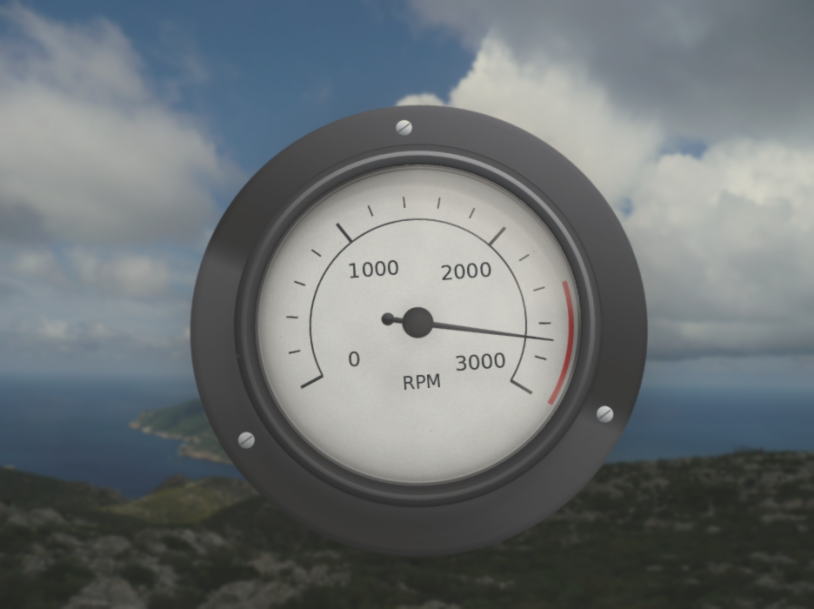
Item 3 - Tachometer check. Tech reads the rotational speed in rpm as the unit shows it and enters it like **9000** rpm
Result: **2700** rpm
